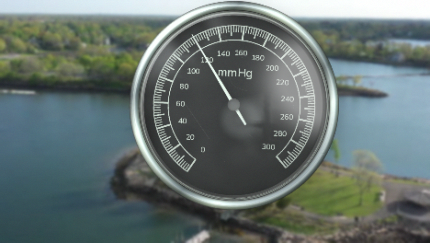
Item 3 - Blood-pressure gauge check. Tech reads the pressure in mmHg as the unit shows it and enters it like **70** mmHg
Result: **120** mmHg
